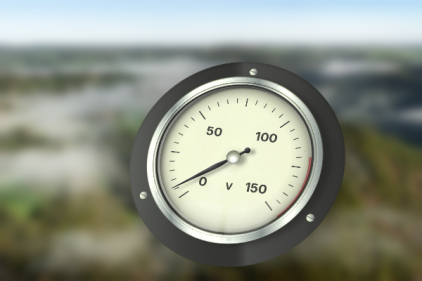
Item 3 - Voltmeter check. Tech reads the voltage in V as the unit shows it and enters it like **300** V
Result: **5** V
